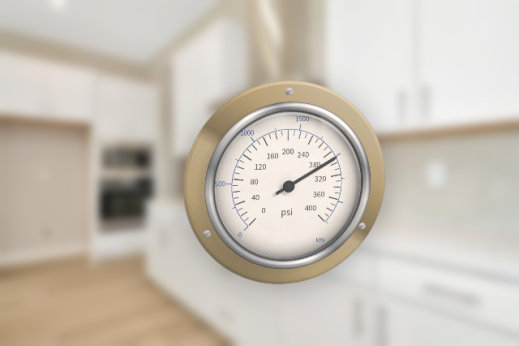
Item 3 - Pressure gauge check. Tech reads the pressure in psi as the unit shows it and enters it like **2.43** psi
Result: **290** psi
